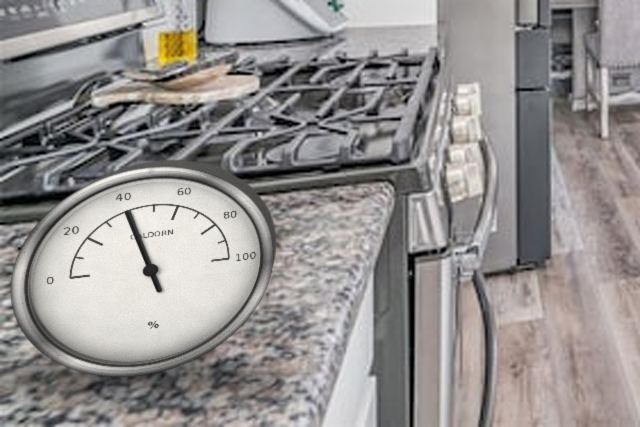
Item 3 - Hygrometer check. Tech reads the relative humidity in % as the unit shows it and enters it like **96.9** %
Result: **40** %
